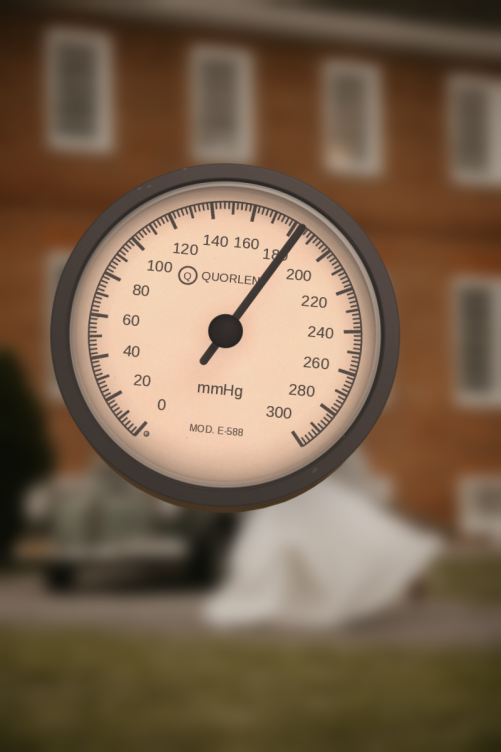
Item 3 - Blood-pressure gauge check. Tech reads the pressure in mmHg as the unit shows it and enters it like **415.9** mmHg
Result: **184** mmHg
